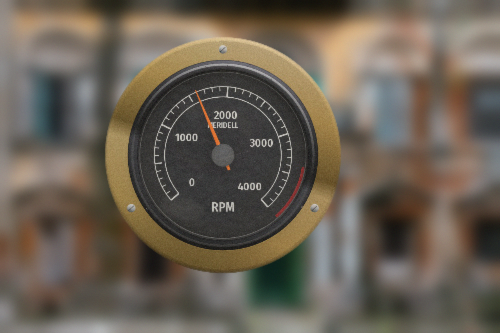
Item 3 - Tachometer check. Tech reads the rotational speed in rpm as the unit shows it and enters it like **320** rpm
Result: **1600** rpm
